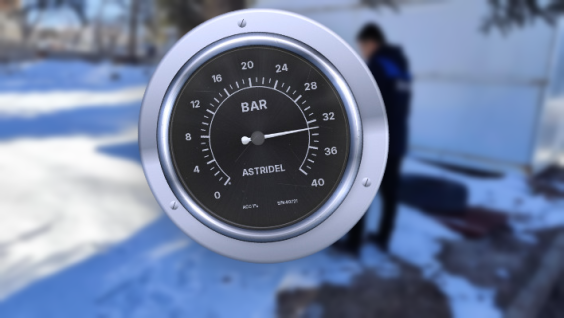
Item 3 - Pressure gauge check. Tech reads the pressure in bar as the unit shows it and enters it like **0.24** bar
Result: **33** bar
